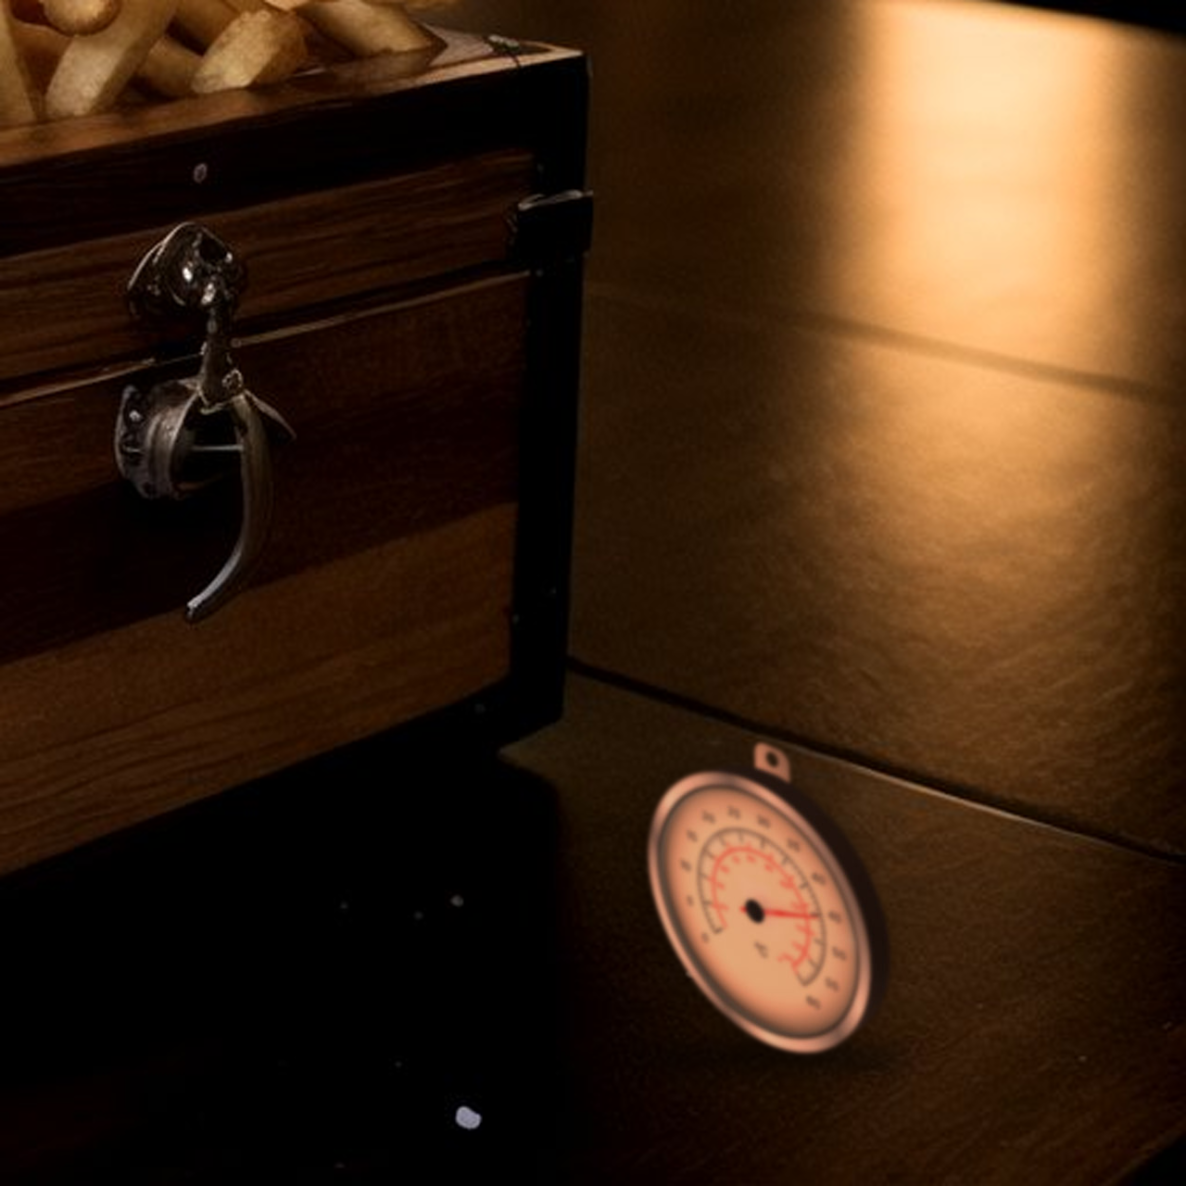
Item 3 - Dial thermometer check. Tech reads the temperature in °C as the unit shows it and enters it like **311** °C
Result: **45** °C
